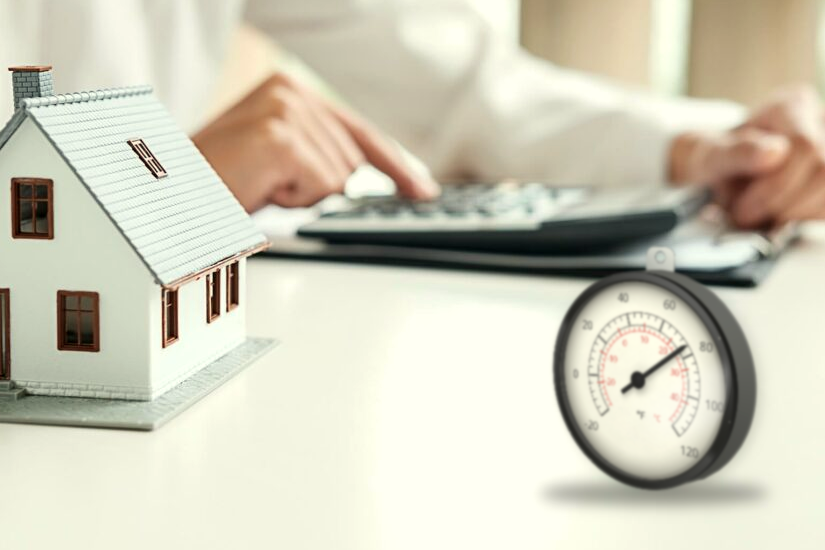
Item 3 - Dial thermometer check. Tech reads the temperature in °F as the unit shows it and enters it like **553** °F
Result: **76** °F
